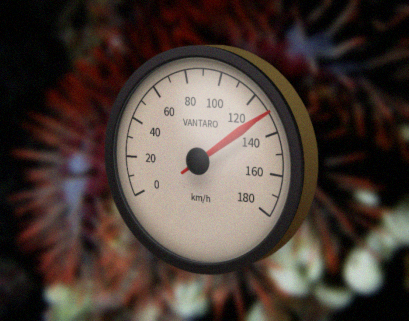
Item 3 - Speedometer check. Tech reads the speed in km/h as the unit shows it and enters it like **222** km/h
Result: **130** km/h
